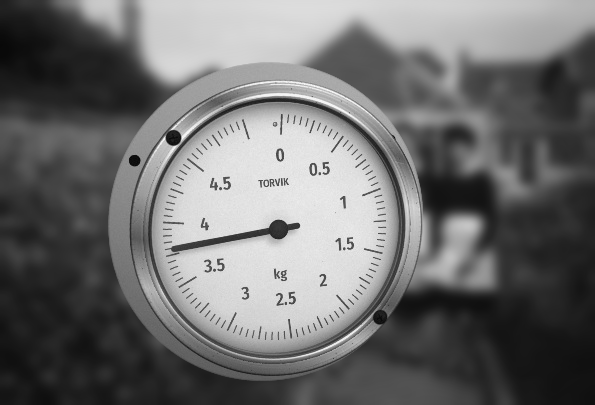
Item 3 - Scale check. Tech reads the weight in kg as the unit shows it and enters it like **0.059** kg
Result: **3.8** kg
